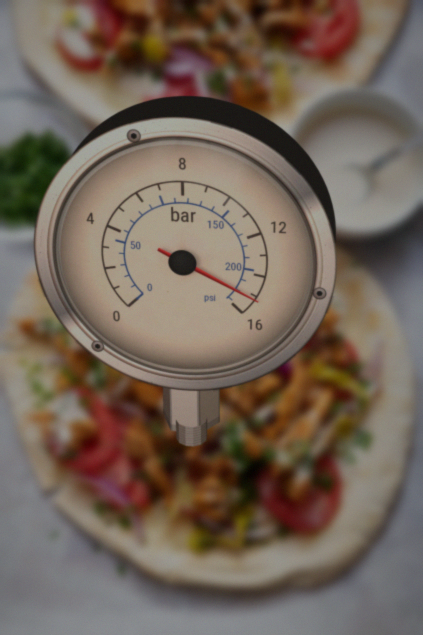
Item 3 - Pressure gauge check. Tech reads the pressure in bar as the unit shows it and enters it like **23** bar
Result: **15** bar
